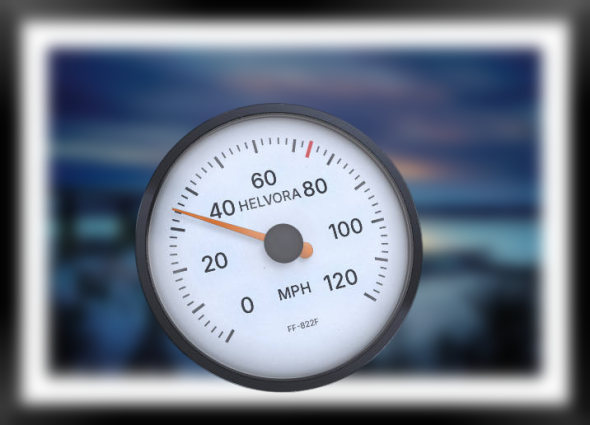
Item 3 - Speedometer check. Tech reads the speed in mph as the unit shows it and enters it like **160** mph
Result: **34** mph
